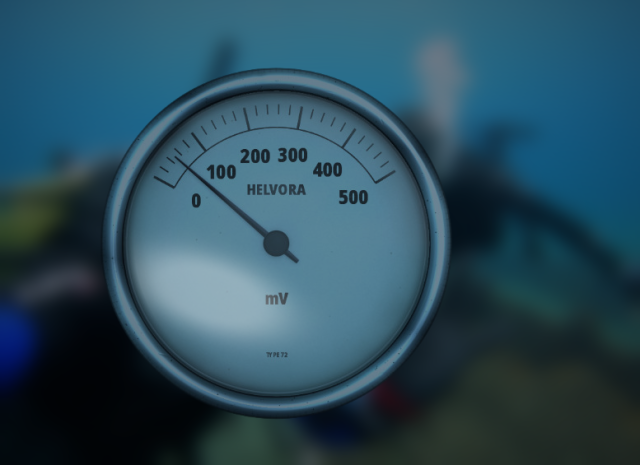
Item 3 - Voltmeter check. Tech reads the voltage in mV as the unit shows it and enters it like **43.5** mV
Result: **50** mV
